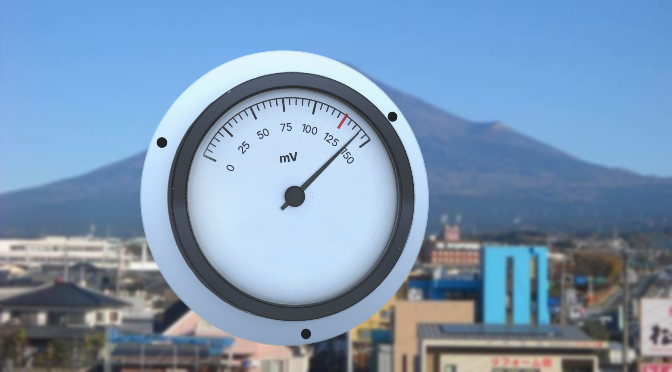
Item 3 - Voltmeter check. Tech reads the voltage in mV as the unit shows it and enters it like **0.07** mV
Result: **140** mV
